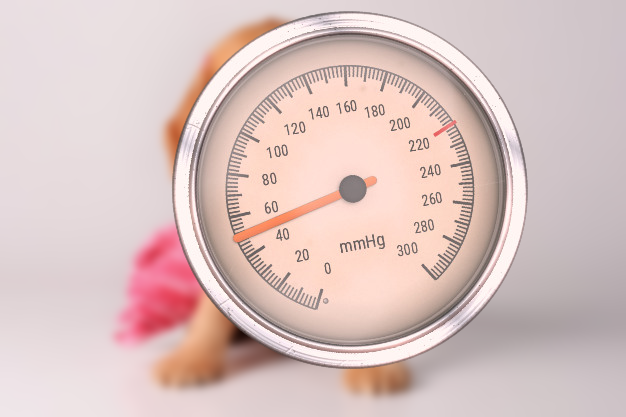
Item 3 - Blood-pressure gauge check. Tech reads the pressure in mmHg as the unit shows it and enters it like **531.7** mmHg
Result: **50** mmHg
